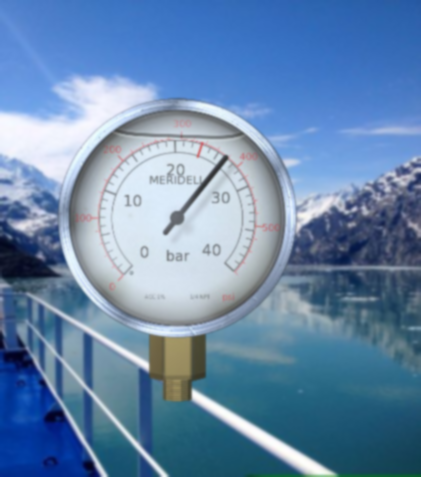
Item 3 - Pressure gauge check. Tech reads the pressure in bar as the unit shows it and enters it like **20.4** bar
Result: **26** bar
